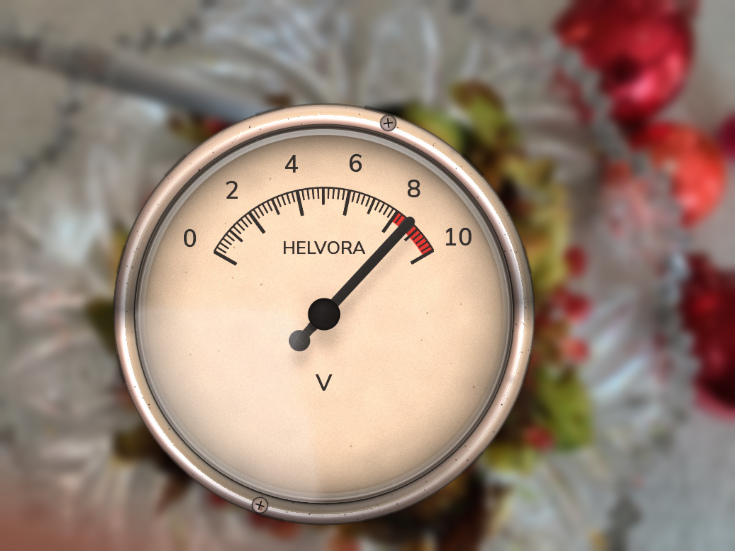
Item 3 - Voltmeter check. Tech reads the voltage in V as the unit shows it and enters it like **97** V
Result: **8.6** V
